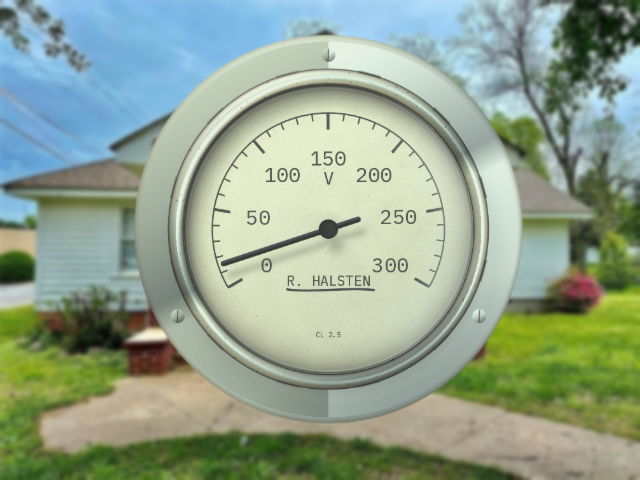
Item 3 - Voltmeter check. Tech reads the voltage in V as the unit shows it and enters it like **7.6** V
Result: **15** V
